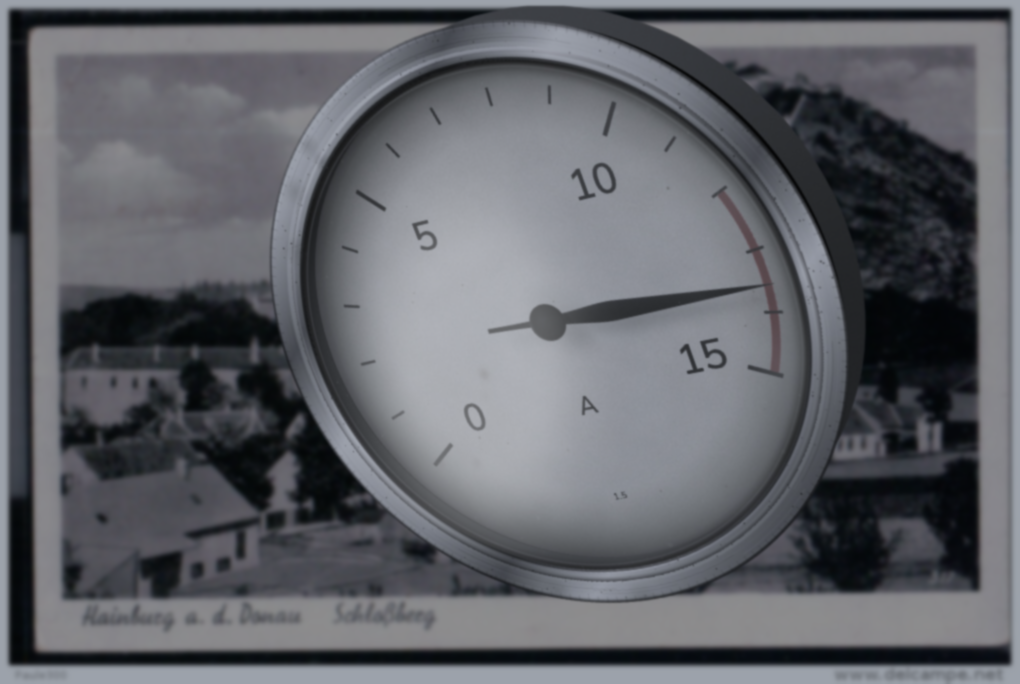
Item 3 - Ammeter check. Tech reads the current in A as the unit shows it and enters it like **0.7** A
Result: **13.5** A
